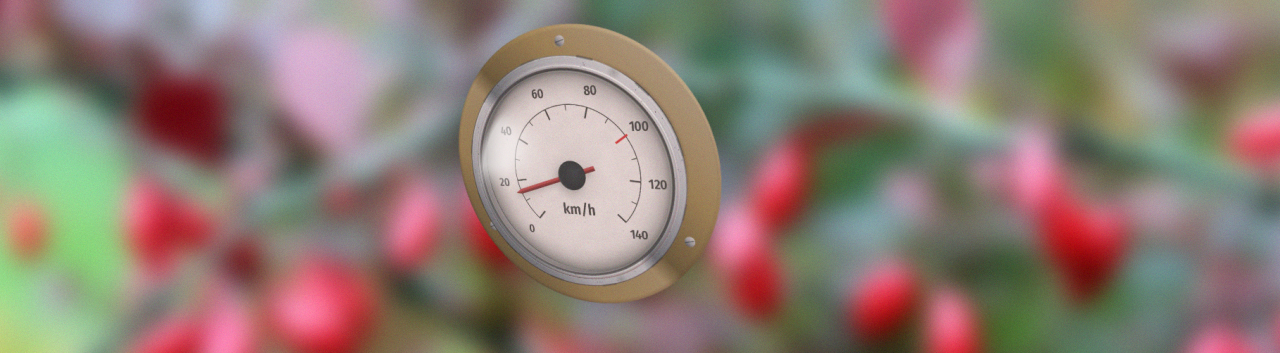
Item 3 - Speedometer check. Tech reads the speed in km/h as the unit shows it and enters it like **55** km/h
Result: **15** km/h
